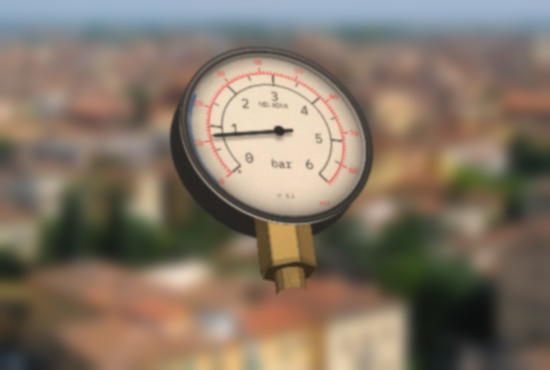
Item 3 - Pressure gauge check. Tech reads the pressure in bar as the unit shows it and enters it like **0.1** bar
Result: **0.75** bar
